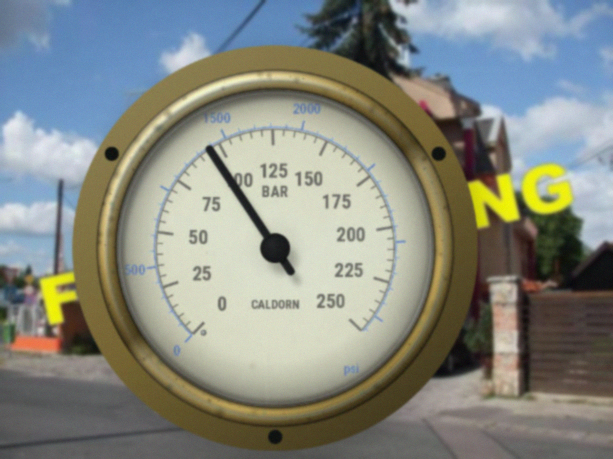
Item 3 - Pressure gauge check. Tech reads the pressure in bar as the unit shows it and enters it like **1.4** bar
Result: **95** bar
